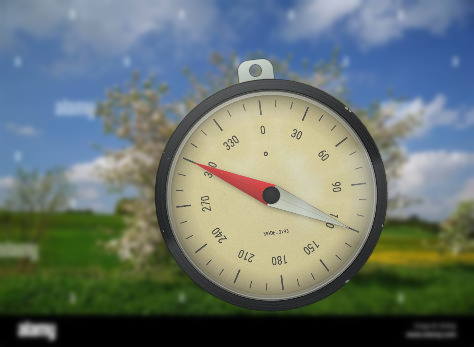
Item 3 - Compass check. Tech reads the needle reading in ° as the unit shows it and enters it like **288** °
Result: **300** °
